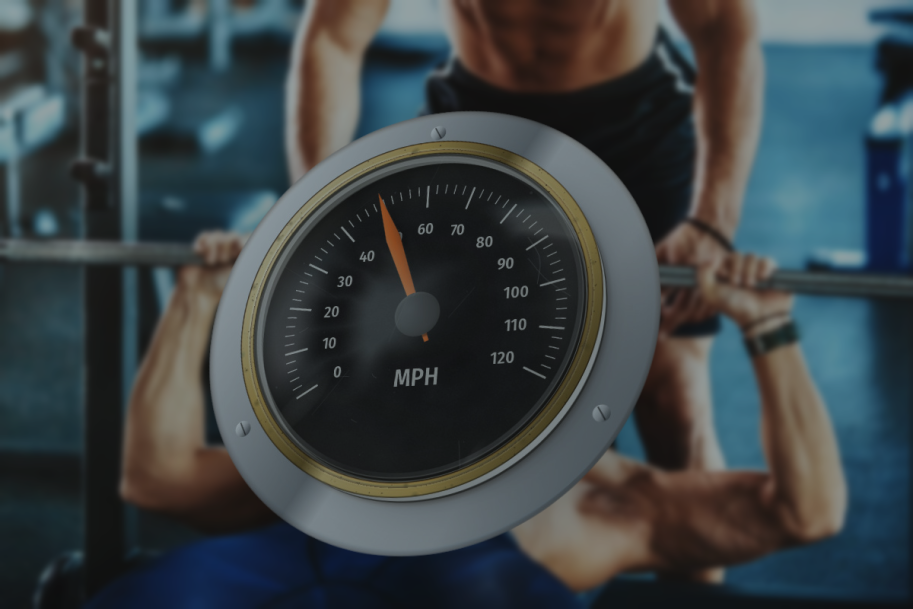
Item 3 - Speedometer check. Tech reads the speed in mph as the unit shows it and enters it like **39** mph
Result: **50** mph
